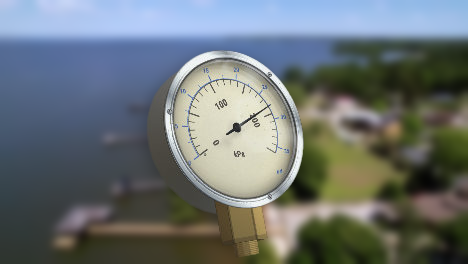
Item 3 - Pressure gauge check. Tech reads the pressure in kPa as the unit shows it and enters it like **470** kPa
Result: **190** kPa
